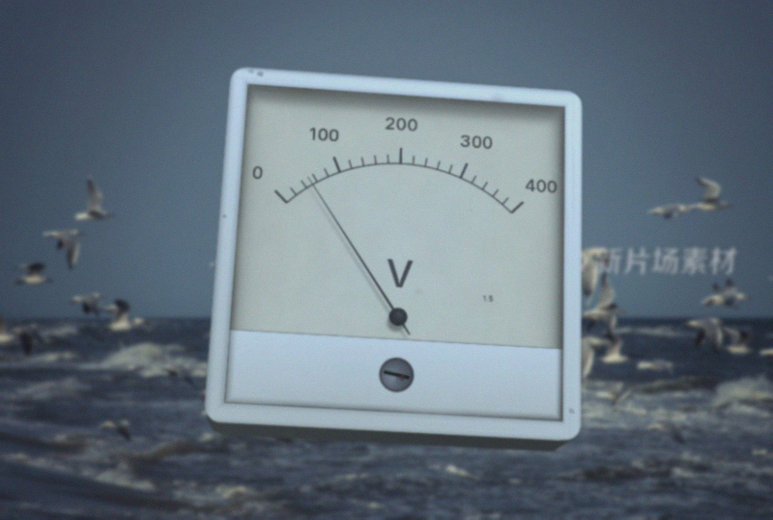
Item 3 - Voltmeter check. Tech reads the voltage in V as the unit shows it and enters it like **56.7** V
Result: **50** V
